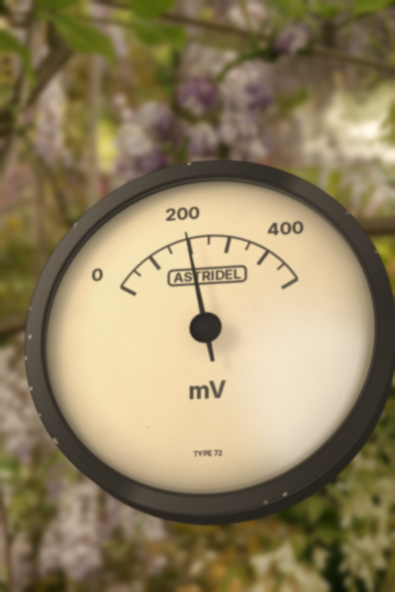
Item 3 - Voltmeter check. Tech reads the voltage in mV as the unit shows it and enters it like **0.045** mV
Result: **200** mV
